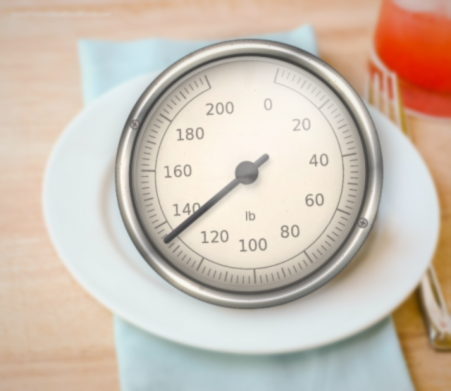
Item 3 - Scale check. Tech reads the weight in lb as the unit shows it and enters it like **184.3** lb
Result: **134** lb
